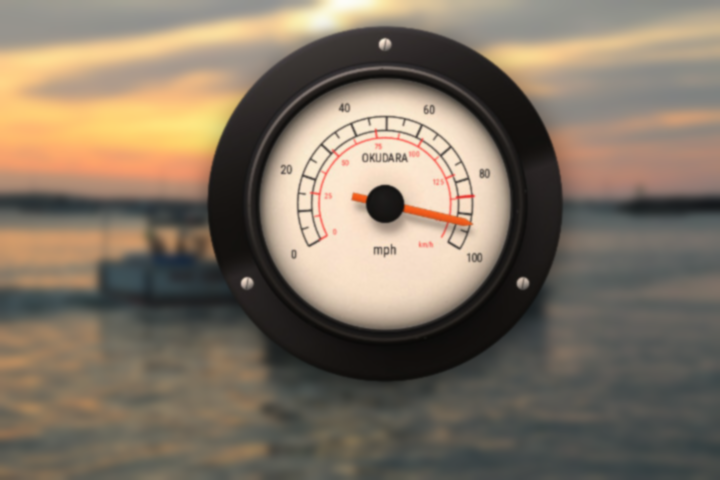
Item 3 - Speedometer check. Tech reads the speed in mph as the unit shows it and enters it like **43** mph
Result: **92.5** mph
